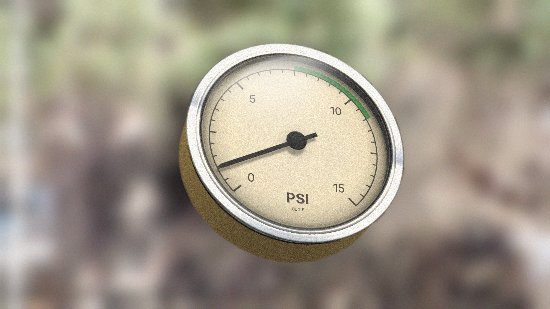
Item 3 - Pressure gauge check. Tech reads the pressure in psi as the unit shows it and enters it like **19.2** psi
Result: **1** psi
